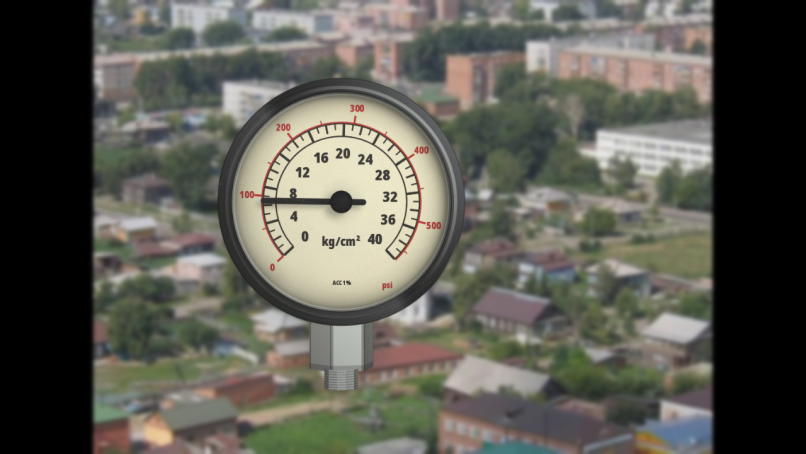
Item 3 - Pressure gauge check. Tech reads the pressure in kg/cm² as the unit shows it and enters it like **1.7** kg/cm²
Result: **6.5** kg/cm²
